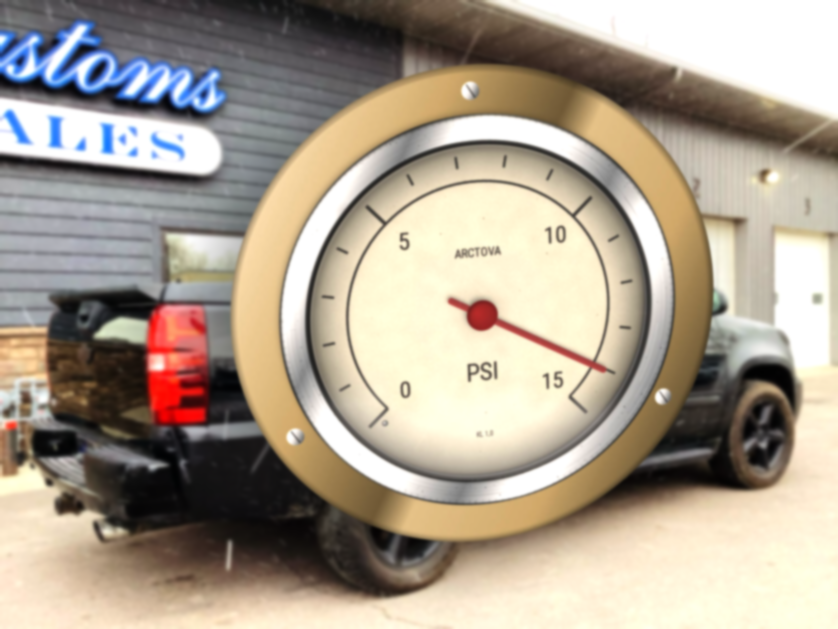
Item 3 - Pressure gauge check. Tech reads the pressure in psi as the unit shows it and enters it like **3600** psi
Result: **14** psi
